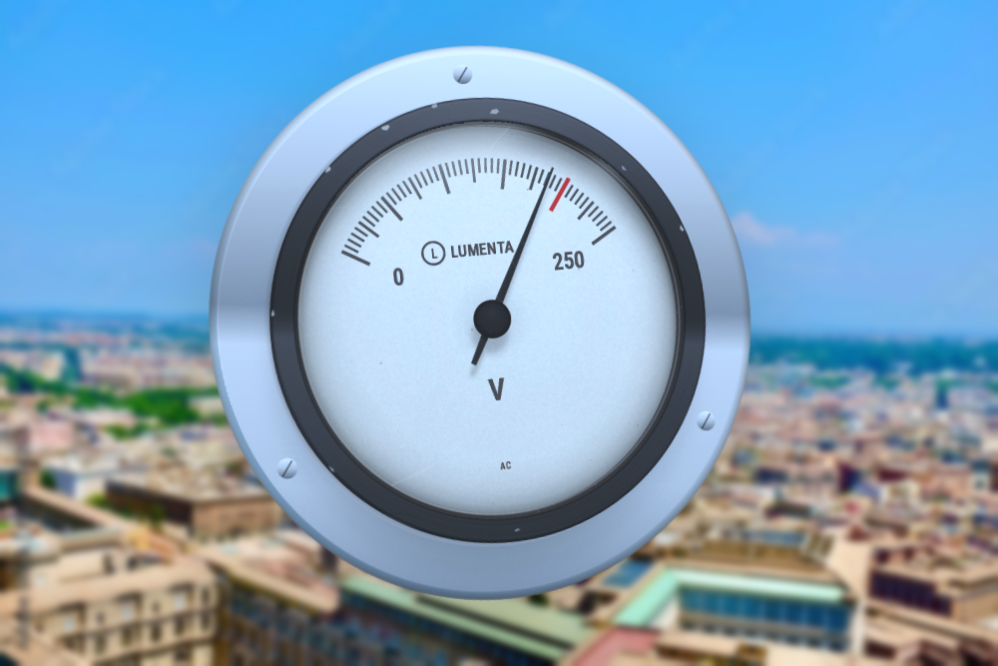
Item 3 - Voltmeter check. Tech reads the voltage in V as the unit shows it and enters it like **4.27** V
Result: **185** V
